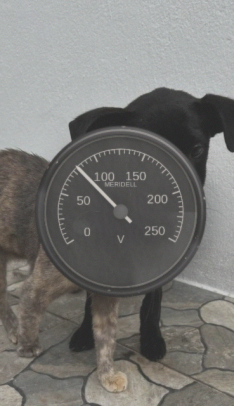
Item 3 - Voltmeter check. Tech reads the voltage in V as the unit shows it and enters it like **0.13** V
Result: **80** V
